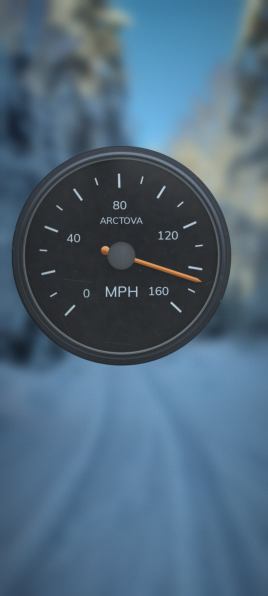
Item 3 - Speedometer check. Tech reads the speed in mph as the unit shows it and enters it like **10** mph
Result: **145** mph
